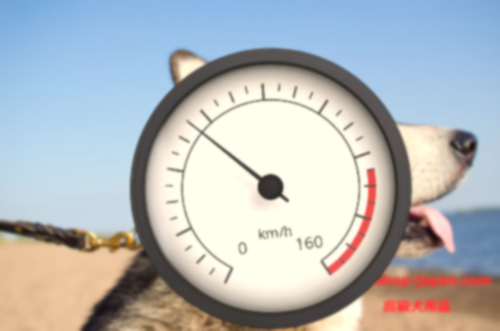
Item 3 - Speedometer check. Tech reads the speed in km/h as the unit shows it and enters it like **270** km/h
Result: **55** km/h
